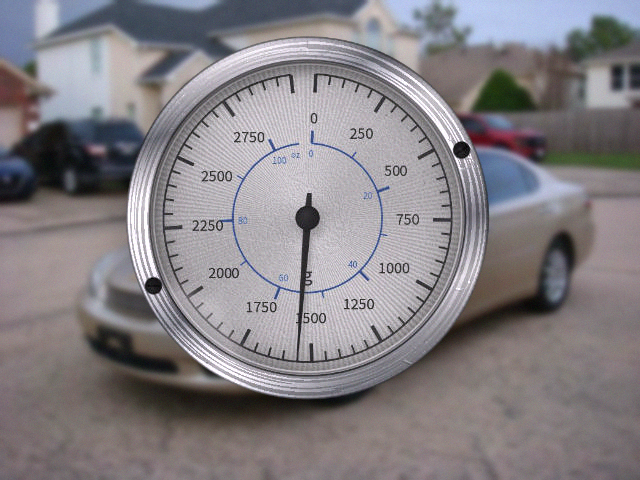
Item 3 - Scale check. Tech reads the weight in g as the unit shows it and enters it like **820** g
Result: **1550** g
